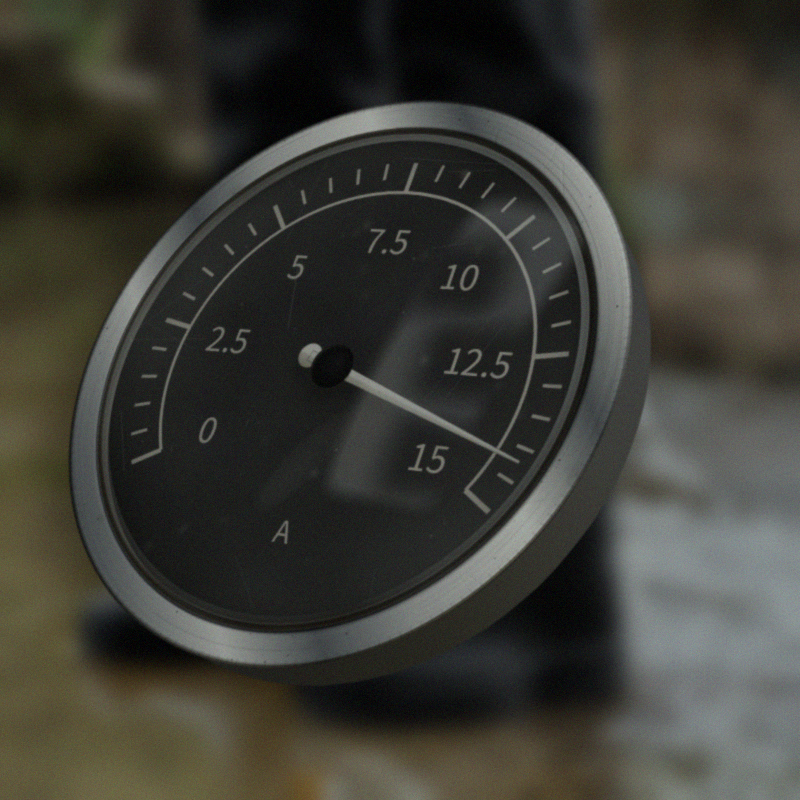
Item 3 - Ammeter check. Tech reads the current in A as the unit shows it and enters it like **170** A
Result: **14.25** A
